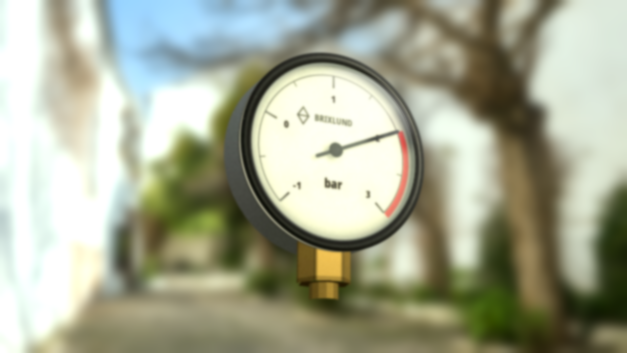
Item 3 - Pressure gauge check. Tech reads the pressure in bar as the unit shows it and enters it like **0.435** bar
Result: **2** bar
